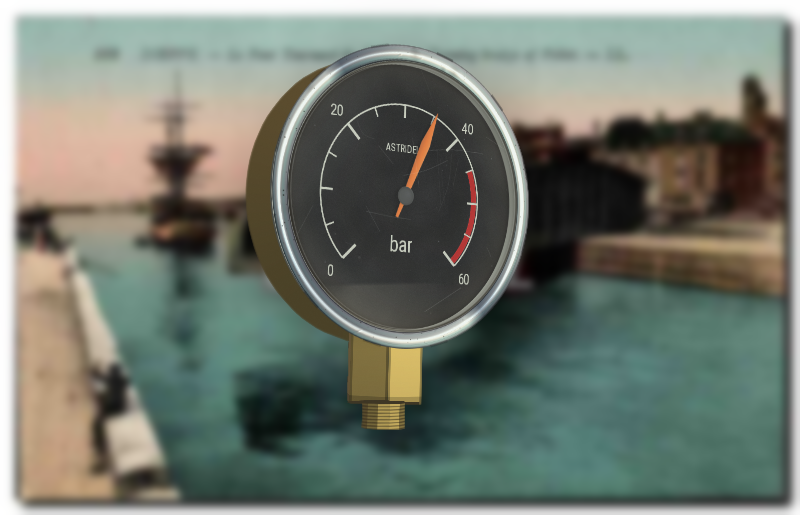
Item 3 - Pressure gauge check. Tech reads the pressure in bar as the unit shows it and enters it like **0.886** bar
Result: **35** bar
